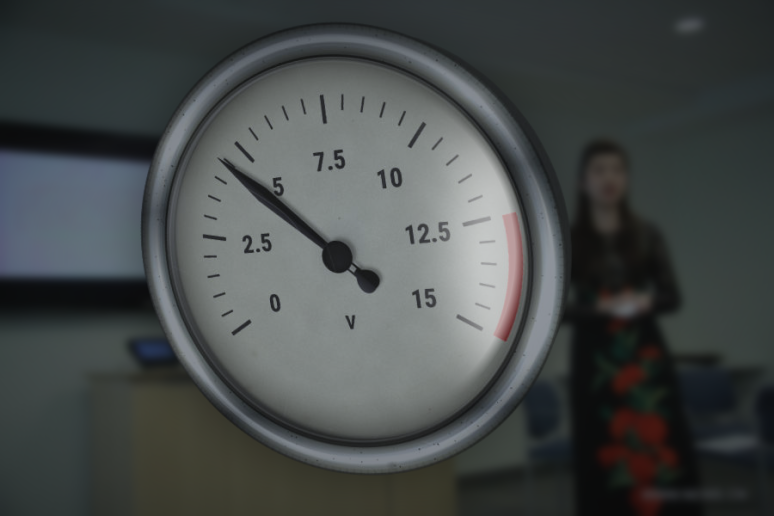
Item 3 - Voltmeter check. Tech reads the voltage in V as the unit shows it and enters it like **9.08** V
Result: **4.5** V
